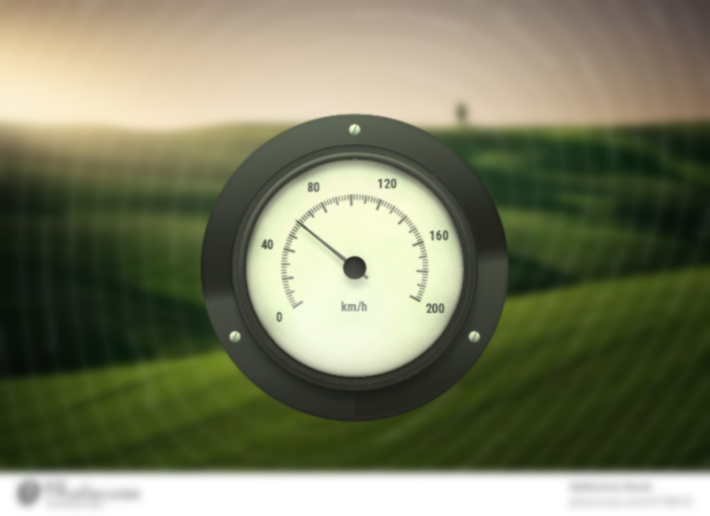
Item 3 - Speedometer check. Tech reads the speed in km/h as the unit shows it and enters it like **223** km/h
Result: **60** km/h
